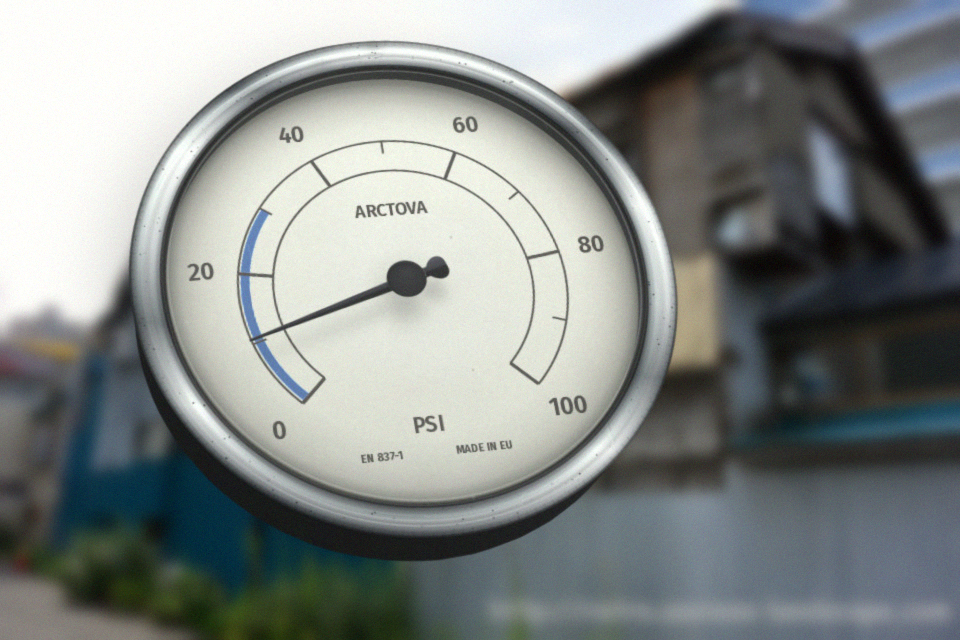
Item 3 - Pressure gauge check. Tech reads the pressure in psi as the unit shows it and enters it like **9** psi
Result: **10** psi
